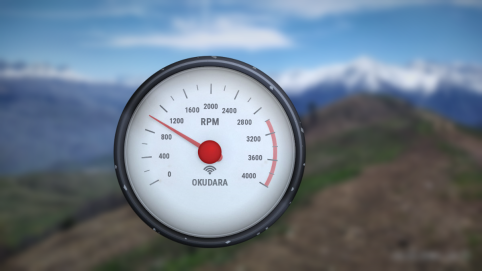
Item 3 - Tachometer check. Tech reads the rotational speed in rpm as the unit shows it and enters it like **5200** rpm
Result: **1000** rpm
